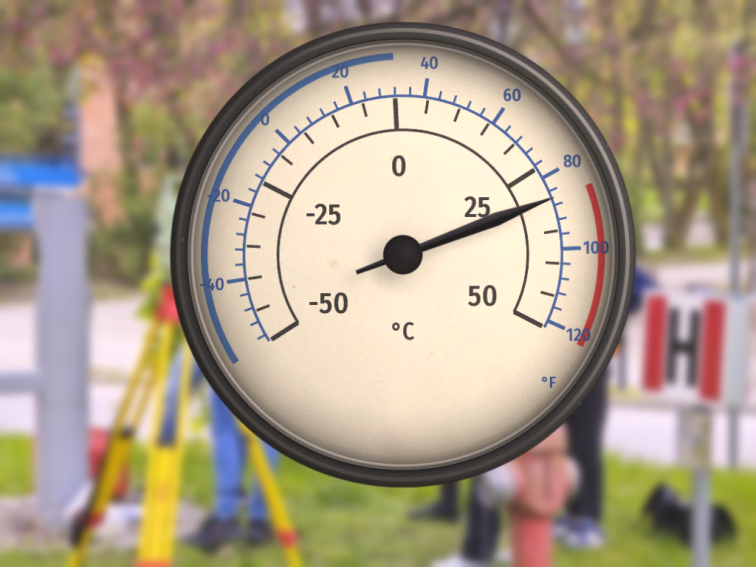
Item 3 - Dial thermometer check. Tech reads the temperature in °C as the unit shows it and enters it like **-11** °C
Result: **30** °C
